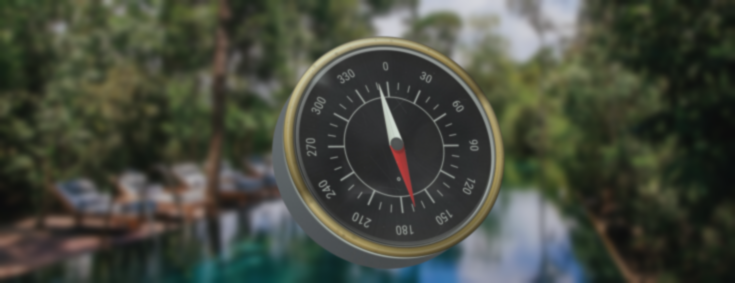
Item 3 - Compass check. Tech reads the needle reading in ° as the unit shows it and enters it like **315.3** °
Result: **170** °
